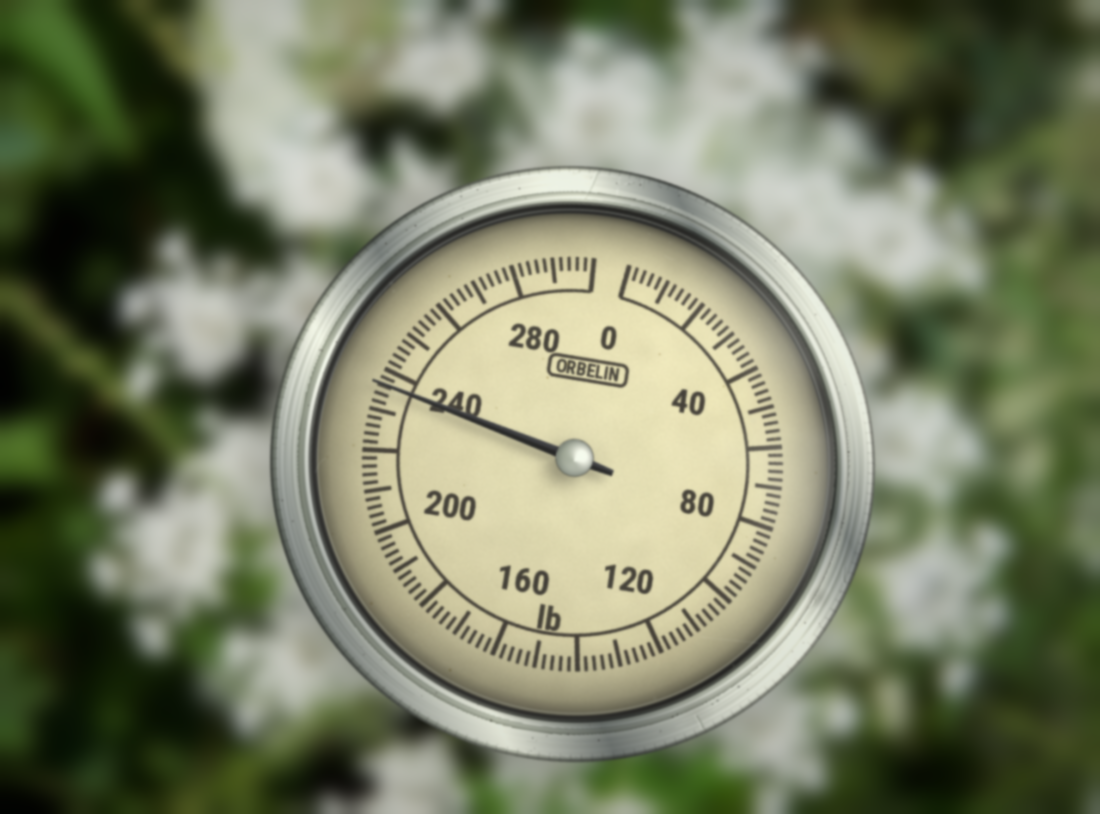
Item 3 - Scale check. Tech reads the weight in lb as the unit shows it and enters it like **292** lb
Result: **236** lb
